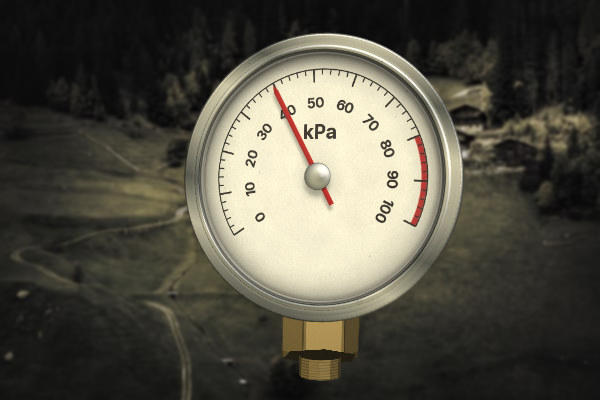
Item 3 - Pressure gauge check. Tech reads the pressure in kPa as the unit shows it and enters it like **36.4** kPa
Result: **40** kPa
